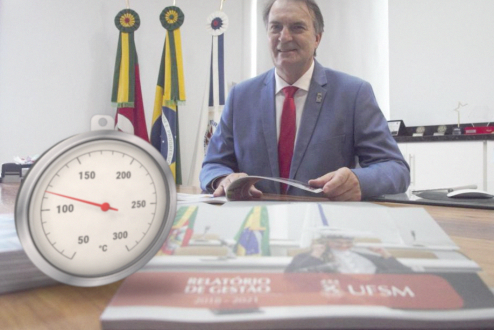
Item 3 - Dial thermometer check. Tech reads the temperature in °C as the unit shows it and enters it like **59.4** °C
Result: **115** °C
